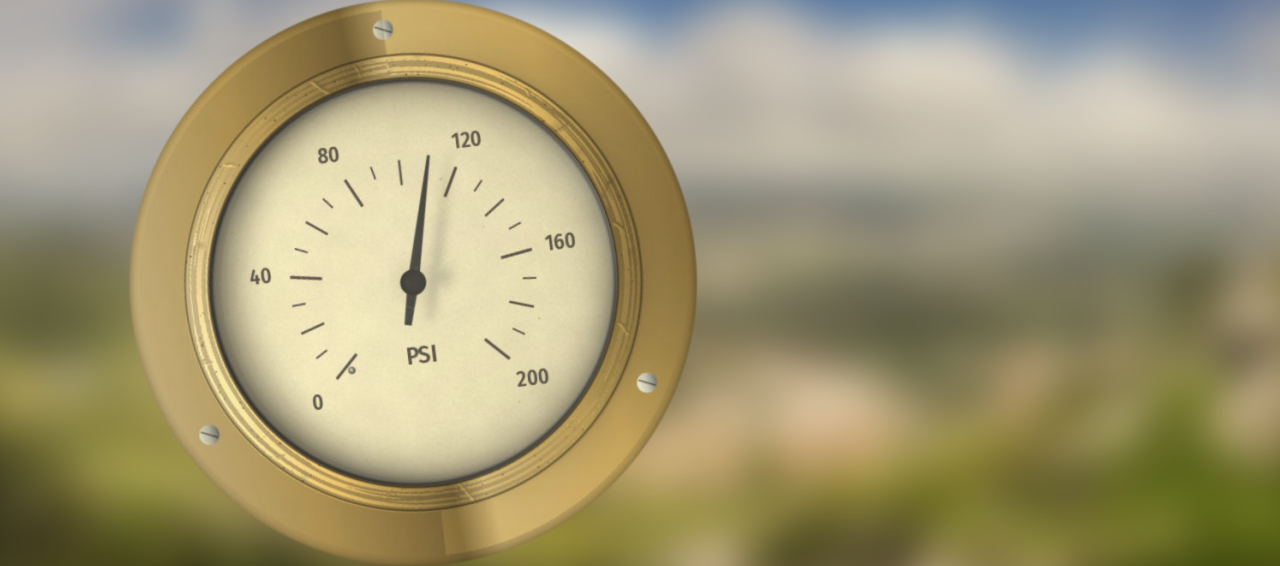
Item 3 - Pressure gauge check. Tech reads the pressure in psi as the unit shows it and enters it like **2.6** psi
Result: **110** psi
